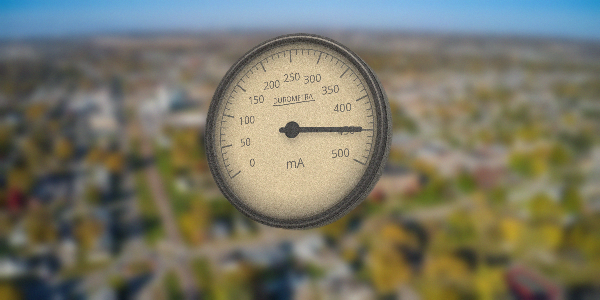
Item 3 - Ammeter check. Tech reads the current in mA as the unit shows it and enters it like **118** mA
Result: **450** mA
